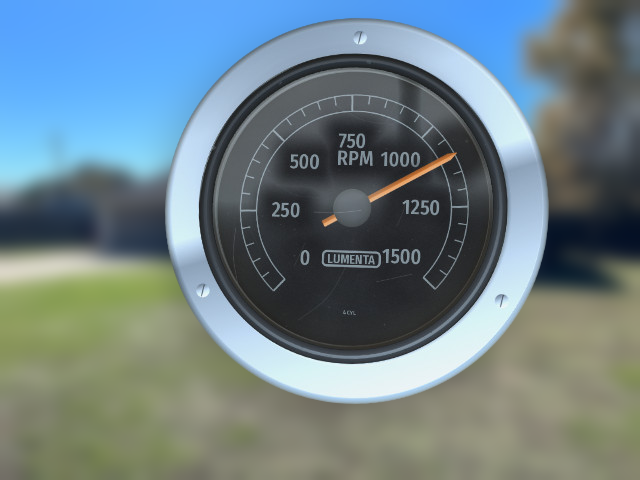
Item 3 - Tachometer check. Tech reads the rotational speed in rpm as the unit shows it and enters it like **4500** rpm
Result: **1100** rpm
